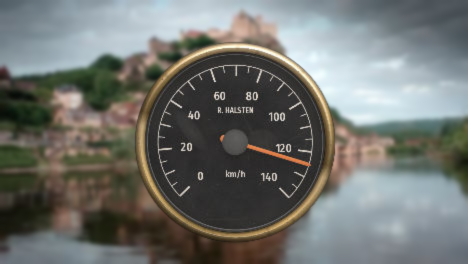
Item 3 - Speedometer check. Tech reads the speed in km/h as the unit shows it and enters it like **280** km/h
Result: **125** km/h
